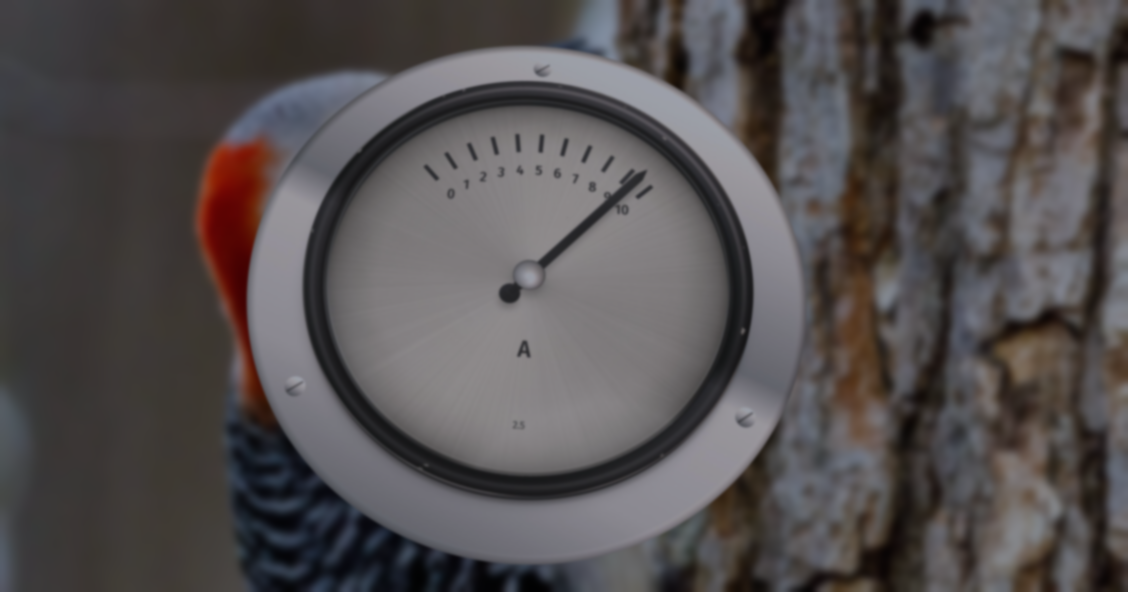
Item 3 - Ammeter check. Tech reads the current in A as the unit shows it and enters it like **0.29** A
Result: **9.5** A
